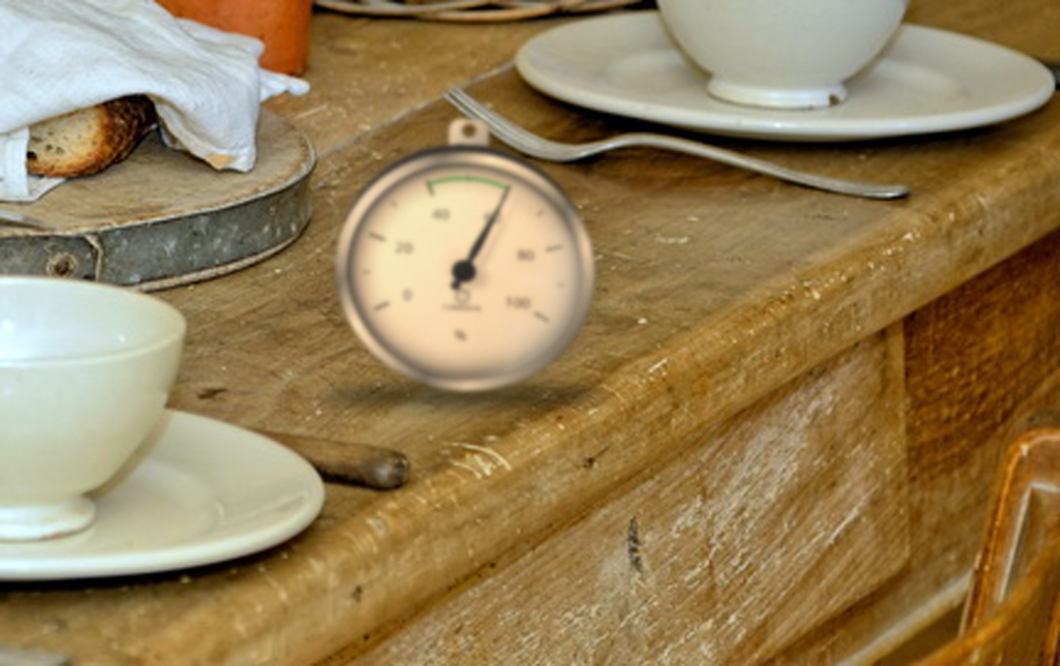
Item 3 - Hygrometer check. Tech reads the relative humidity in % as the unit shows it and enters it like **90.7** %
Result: **60** %
